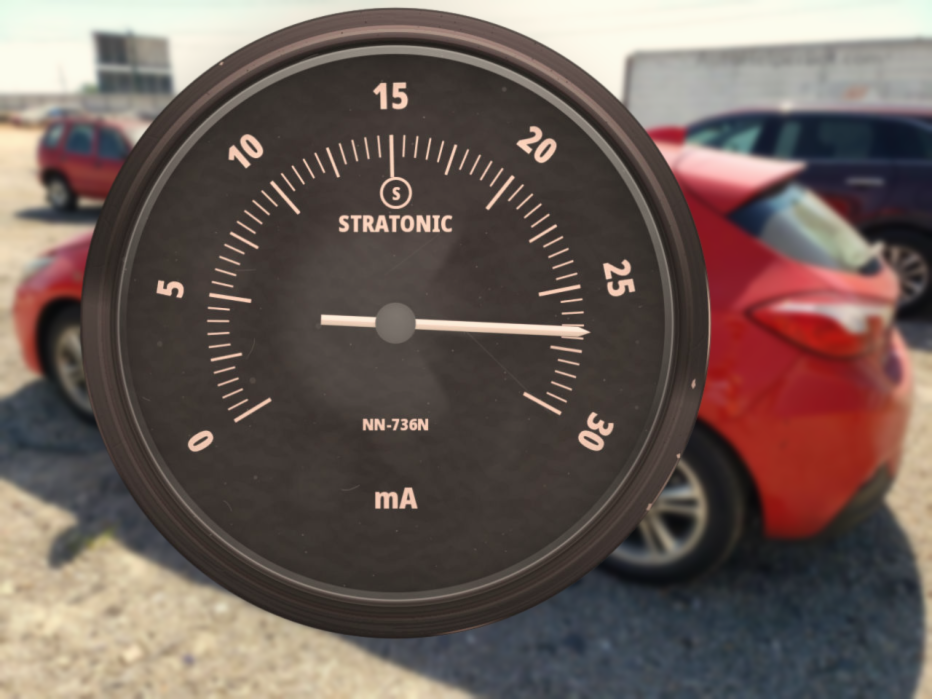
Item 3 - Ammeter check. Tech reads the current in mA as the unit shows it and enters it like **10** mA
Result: **26.75** mA
